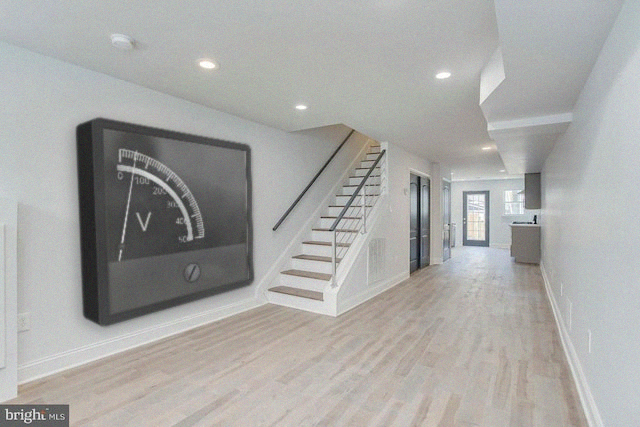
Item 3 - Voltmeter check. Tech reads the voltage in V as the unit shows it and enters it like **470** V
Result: **50** V
